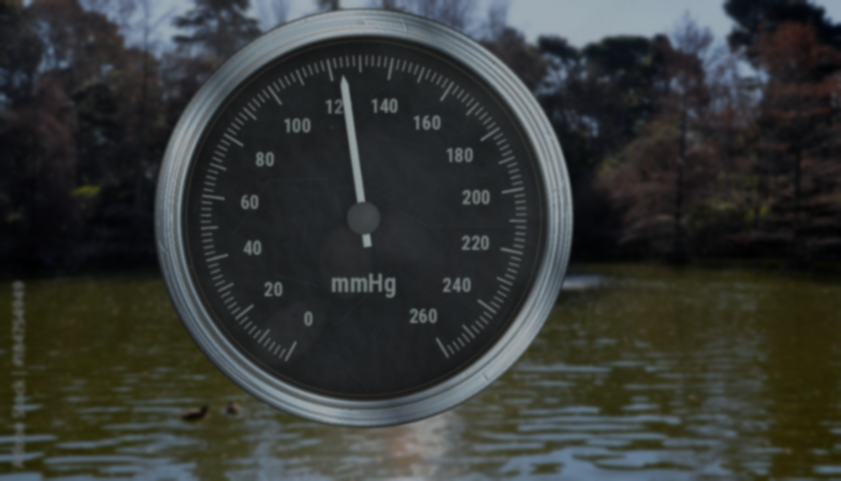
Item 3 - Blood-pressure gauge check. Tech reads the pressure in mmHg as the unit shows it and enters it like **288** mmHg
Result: **124** mmHg
